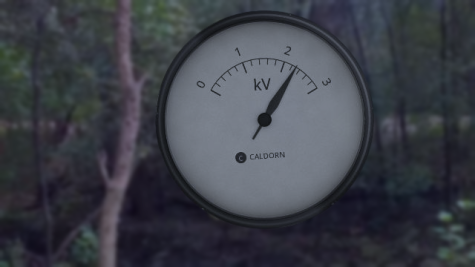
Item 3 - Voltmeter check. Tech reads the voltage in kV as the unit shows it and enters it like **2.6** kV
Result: **2.3** kV
